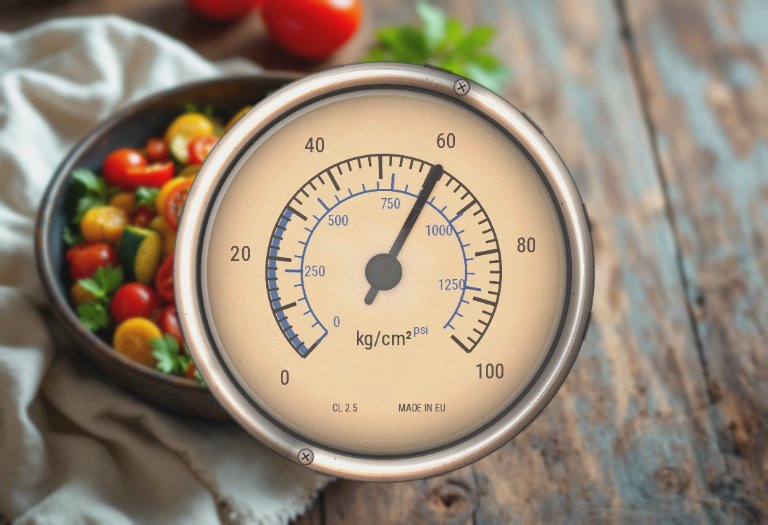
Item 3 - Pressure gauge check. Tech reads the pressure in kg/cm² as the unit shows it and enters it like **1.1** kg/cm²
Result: **61** kg/cm²
